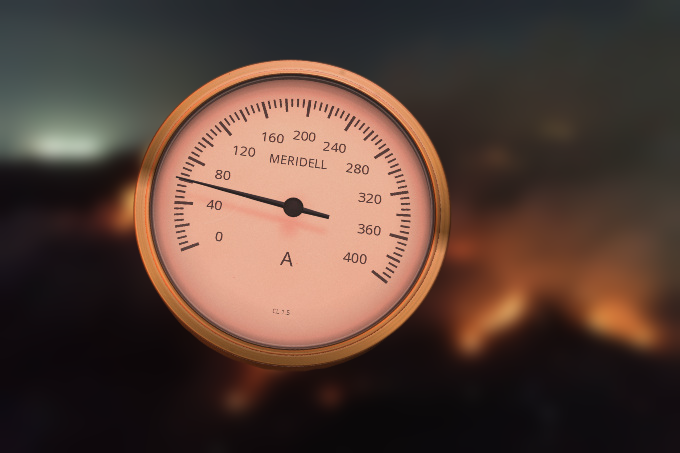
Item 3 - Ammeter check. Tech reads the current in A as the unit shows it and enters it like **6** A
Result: **60** A
